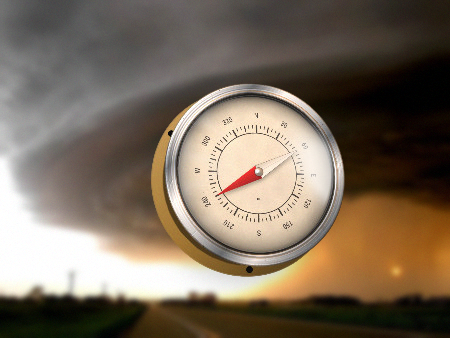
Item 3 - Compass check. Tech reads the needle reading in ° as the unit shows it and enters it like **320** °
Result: **240** °
